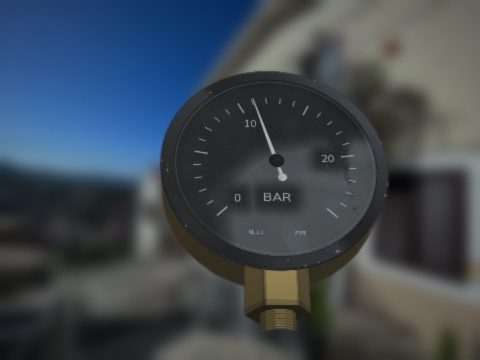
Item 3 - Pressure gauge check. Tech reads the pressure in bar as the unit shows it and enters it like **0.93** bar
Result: **11** bar
